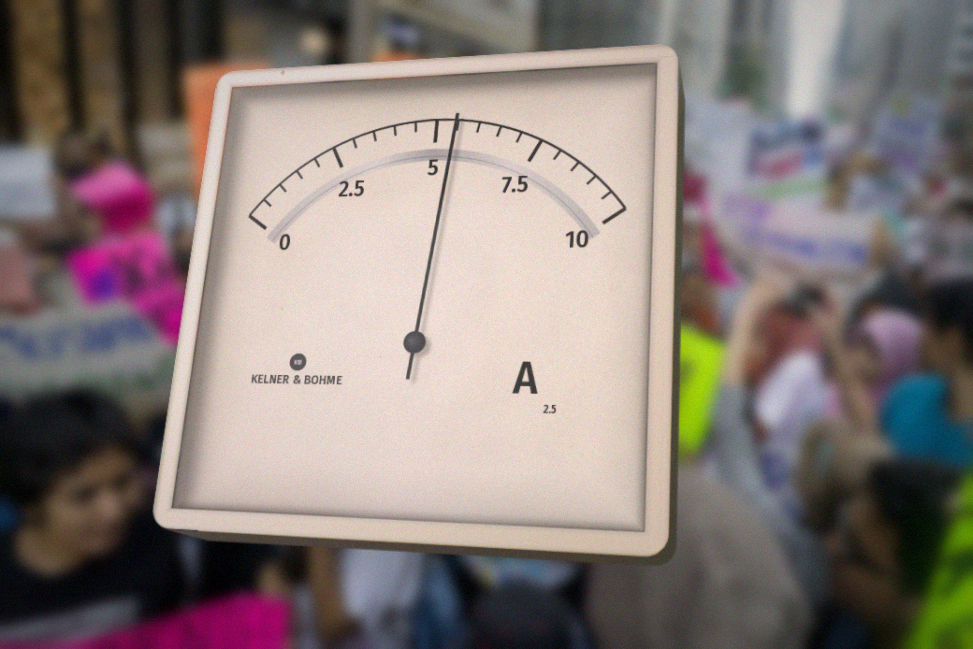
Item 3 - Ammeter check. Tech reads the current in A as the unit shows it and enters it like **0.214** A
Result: **5.5** A
